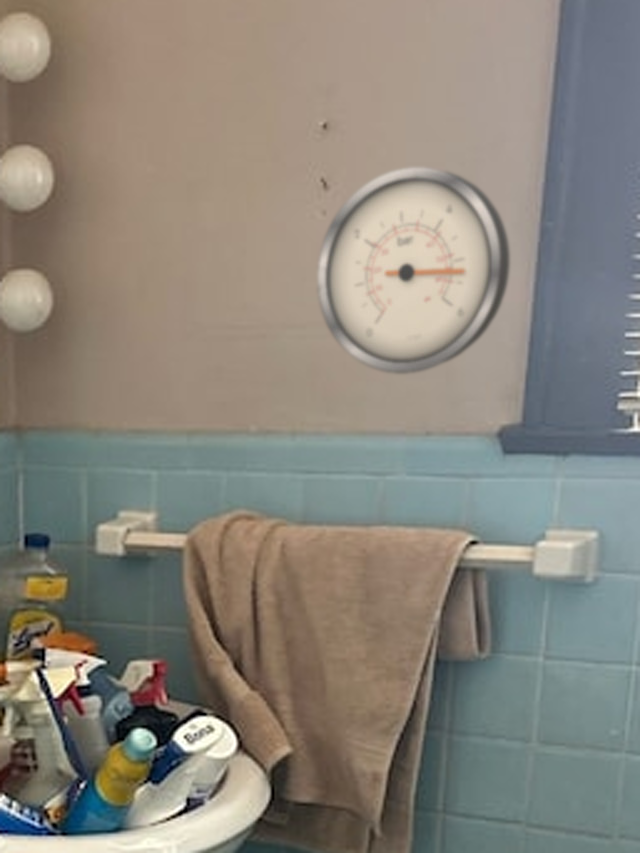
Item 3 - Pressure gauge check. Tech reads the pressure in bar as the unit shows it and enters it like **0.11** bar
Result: **5.25** bar
